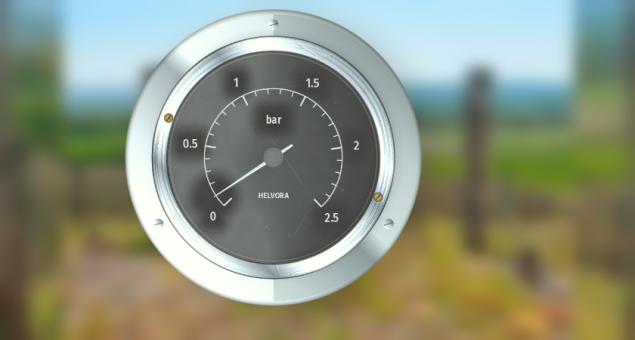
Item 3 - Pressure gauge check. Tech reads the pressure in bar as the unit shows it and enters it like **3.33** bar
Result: **0.1** bar
